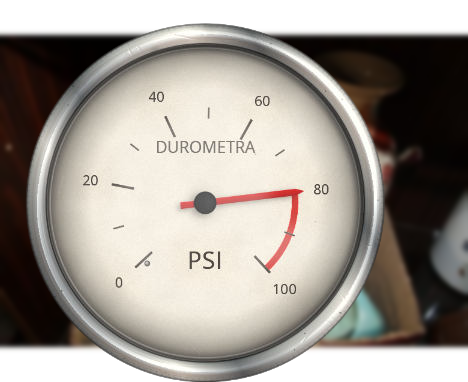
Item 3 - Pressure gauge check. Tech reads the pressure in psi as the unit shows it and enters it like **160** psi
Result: **80** psi
